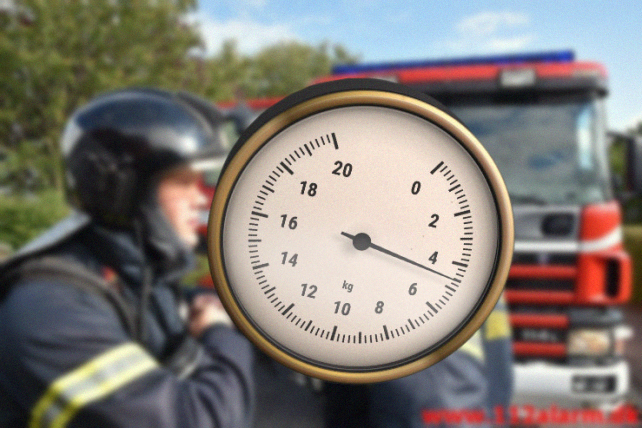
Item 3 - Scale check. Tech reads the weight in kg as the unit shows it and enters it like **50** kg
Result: **4.6** kg
